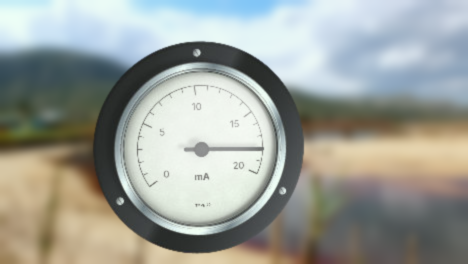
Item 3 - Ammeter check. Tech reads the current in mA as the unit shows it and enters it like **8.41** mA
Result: **18** mA
